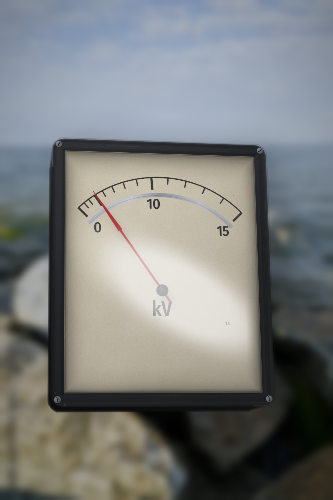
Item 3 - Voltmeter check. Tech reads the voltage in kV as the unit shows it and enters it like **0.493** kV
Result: **5** kV
